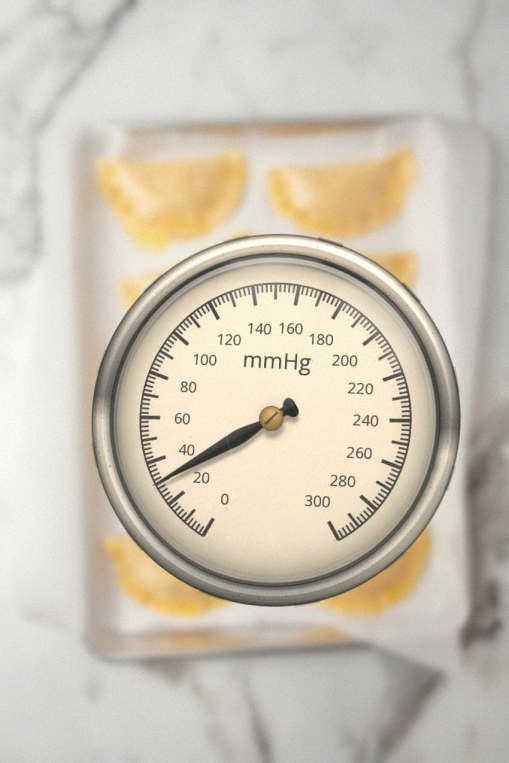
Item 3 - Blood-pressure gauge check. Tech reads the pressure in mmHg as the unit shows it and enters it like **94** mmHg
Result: **30** mmHg
